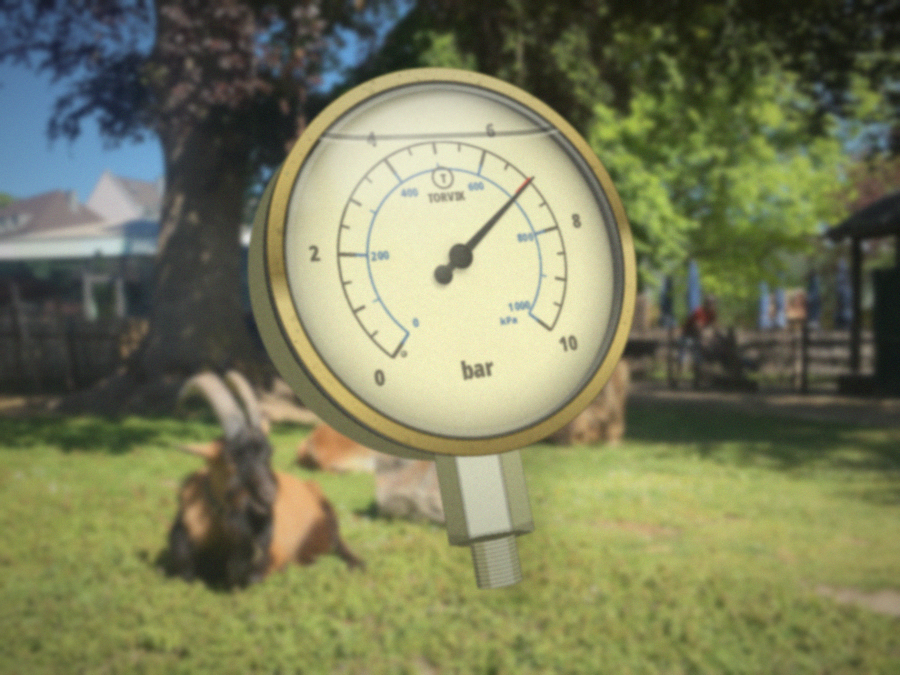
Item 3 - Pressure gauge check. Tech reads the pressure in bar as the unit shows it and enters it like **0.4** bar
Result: **7** bar
